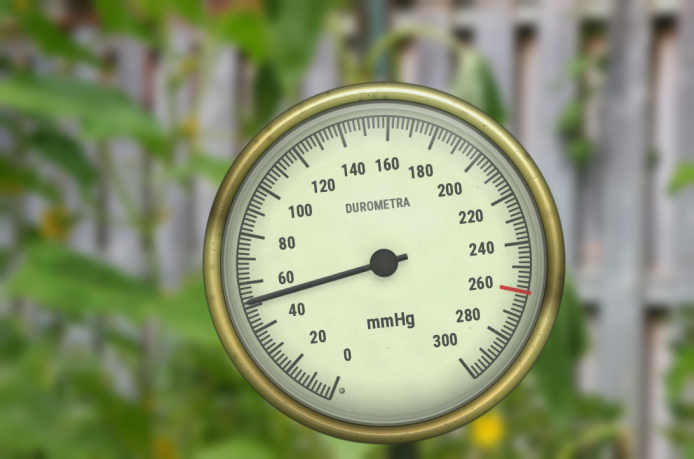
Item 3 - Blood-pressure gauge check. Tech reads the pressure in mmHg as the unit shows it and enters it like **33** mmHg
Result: **52** mmHg
